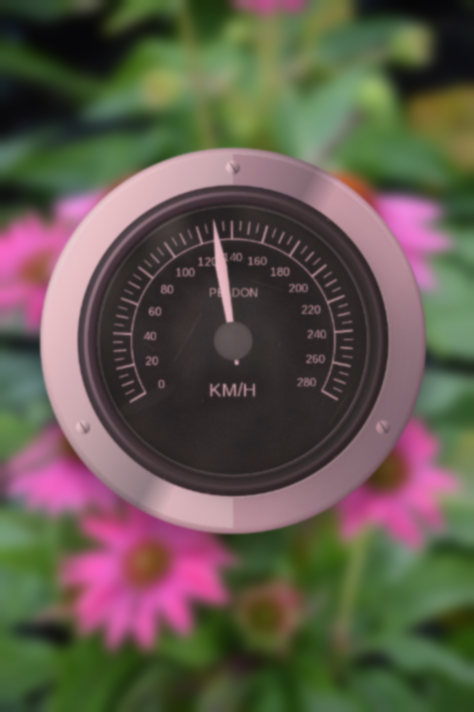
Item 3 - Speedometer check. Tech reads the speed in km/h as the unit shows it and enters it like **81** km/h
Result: **130** km/h
